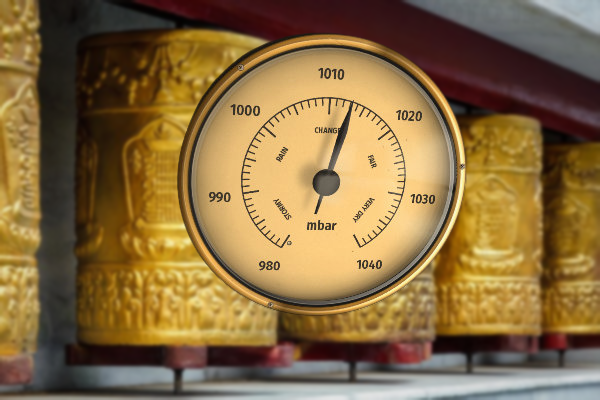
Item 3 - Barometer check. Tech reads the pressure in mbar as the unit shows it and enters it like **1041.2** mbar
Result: **1013** mbar
